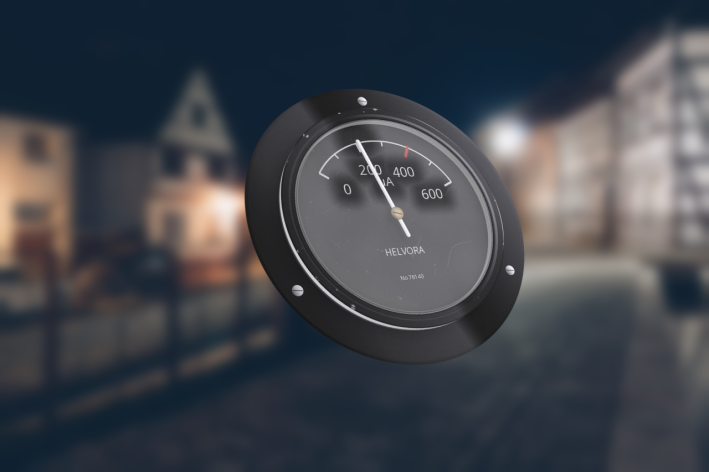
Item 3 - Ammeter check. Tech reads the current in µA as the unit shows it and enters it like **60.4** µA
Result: **200** µA
